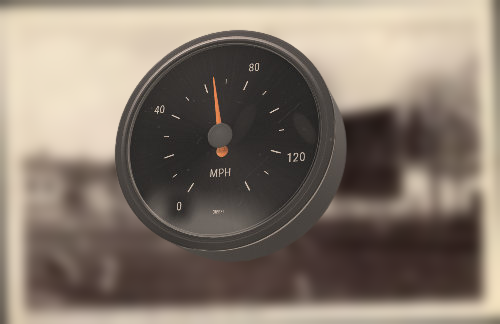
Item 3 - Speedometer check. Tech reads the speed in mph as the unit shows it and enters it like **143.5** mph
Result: **65** mph
